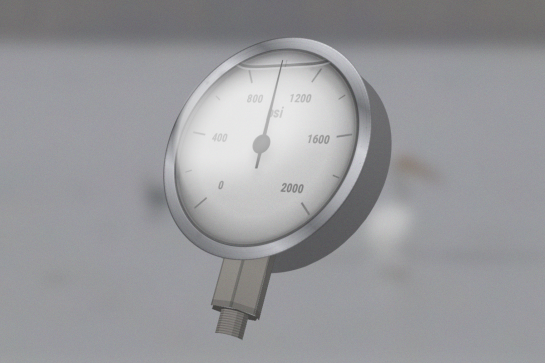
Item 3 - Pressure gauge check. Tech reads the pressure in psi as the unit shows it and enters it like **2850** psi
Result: **1000** psi
